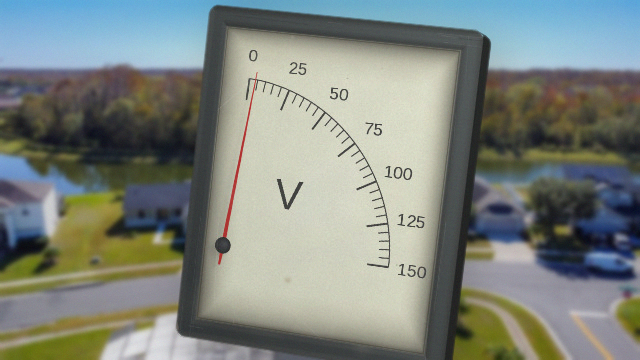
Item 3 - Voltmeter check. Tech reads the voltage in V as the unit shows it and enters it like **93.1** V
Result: **5** V
